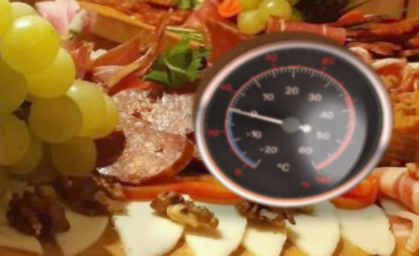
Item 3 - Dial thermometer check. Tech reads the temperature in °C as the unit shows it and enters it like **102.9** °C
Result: **0** °C
